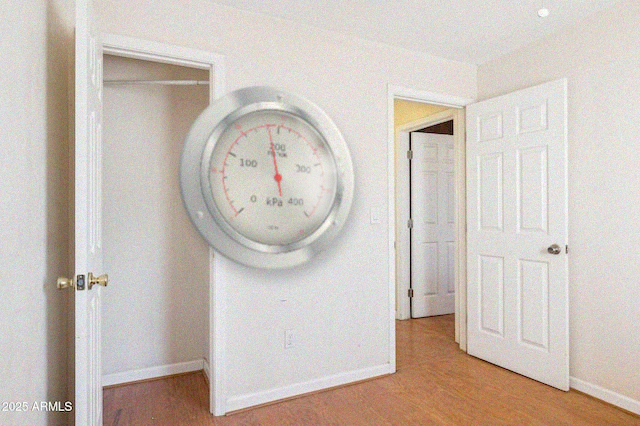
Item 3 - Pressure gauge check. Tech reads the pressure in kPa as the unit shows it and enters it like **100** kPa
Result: **180** kPa
